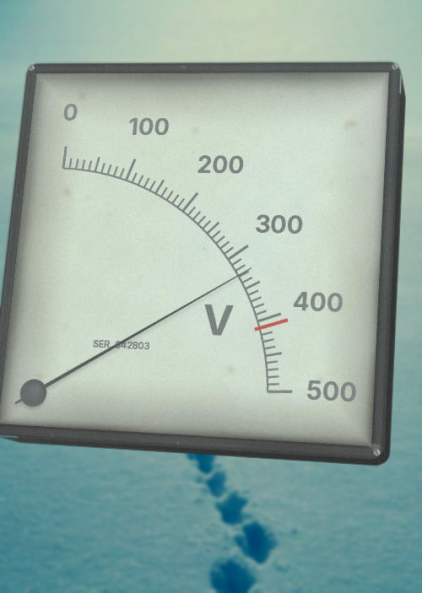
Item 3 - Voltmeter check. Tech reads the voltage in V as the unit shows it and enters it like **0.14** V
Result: **330** V
